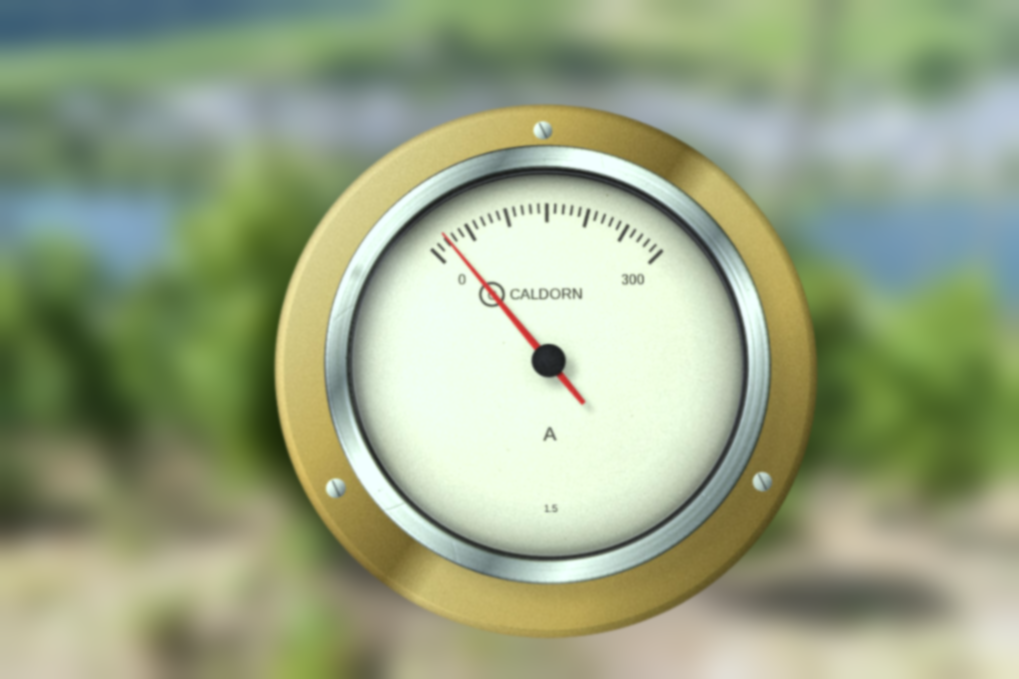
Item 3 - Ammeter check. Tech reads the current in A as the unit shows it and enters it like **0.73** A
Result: **20** A
